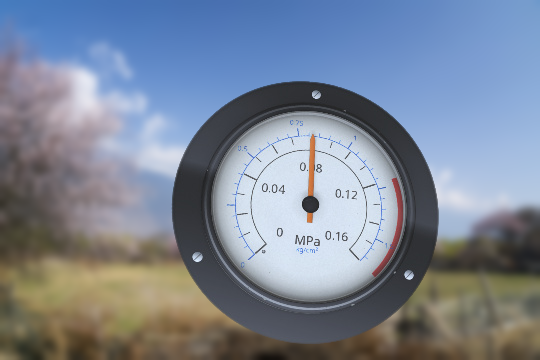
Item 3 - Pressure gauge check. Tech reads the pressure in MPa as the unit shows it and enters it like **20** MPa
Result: **0.08** MPa
